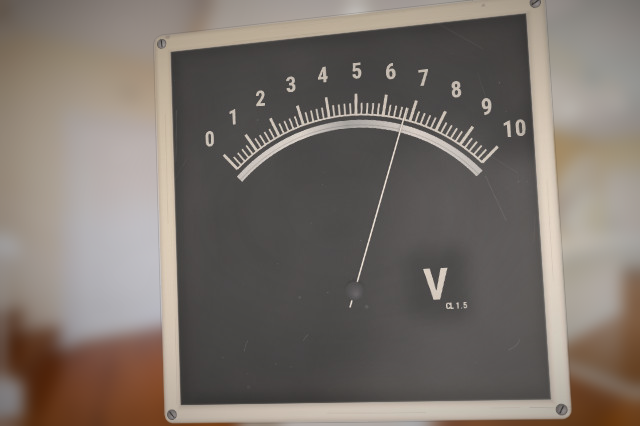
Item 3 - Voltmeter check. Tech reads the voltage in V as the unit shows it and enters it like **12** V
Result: **6.8** V
